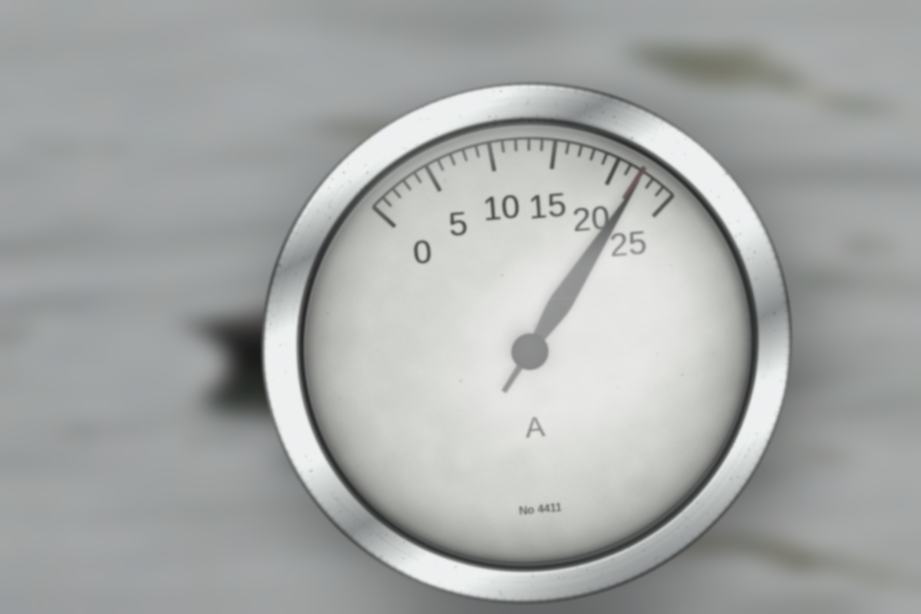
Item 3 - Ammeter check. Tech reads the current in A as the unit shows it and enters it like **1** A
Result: **22** A
